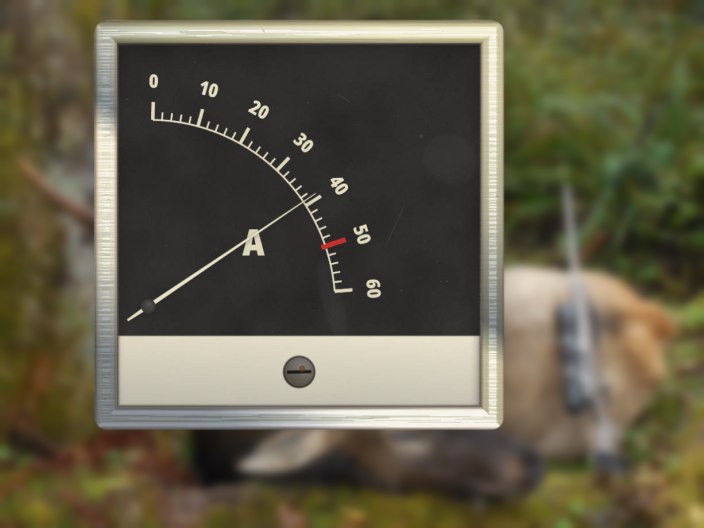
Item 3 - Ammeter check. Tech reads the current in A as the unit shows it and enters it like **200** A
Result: **39** A
